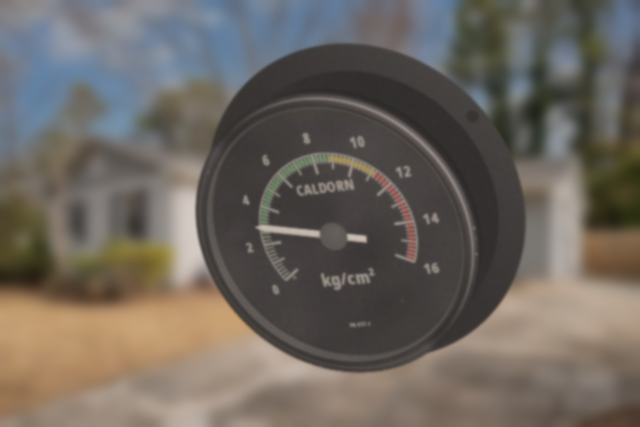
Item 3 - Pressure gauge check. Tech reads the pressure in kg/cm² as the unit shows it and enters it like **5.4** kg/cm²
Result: **3** kg/cm²
